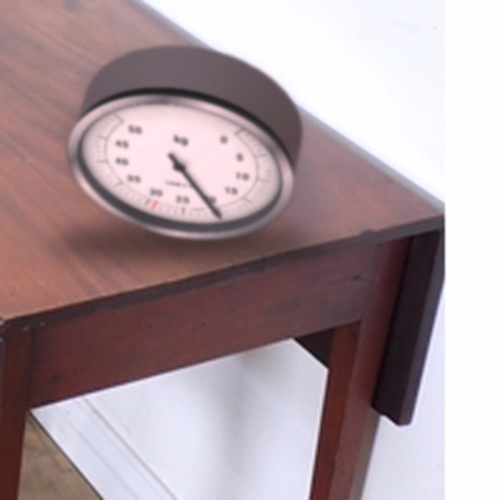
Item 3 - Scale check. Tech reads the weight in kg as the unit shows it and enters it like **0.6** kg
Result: **20** kg
